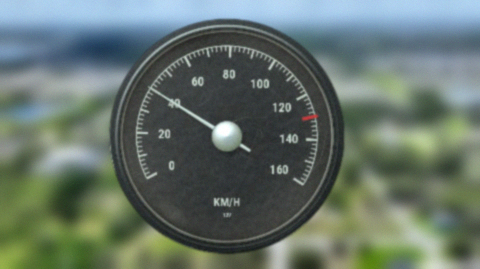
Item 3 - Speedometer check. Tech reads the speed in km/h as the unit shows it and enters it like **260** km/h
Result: **40** km/h
